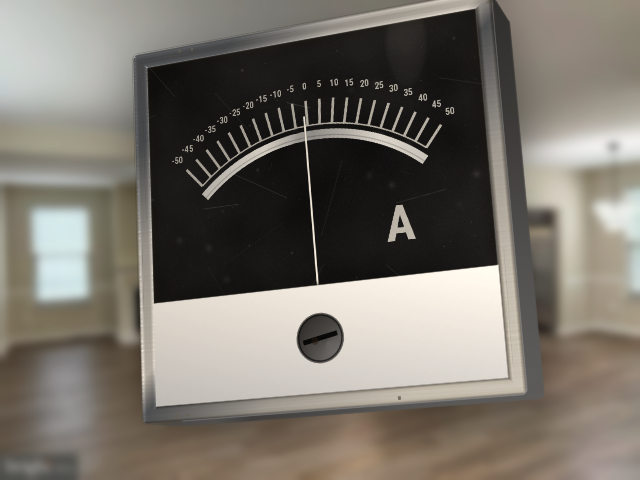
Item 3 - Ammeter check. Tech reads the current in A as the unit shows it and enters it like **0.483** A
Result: **0** A
